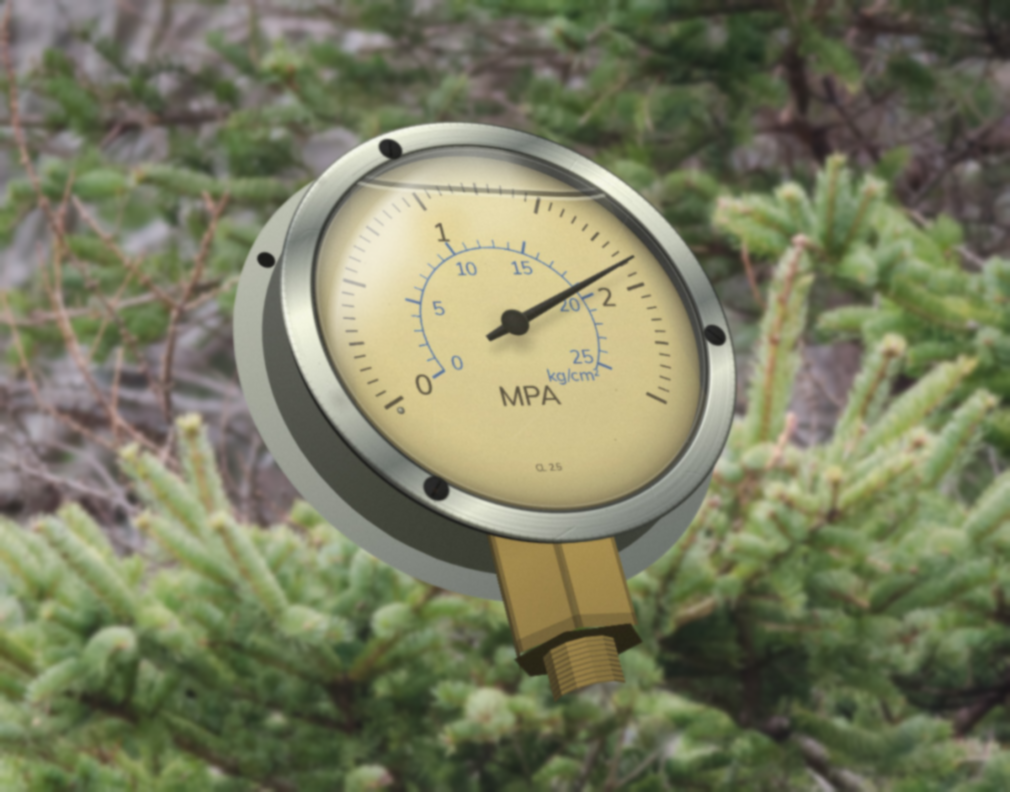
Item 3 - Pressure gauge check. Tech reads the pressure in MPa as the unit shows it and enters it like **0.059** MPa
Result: **1.9** MPa
